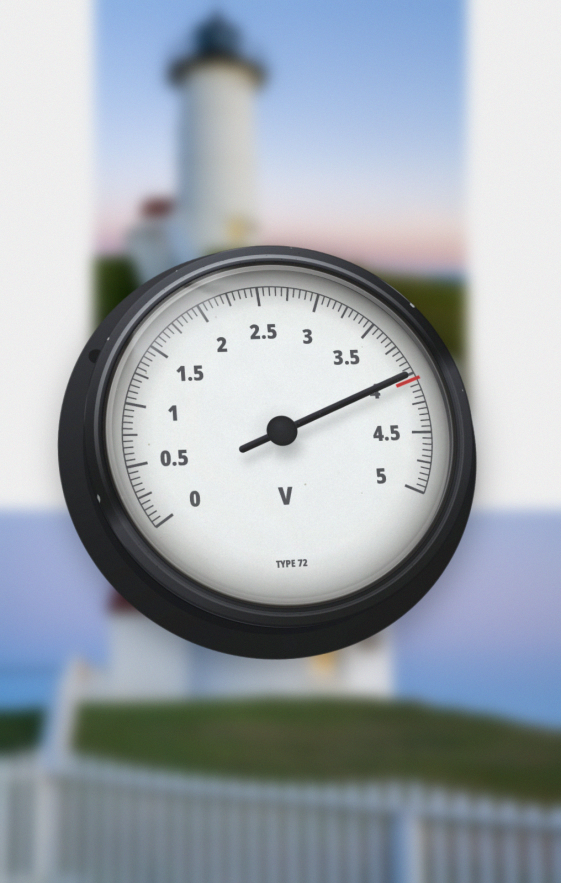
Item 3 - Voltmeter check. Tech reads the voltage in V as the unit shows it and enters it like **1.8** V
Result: **4** V
